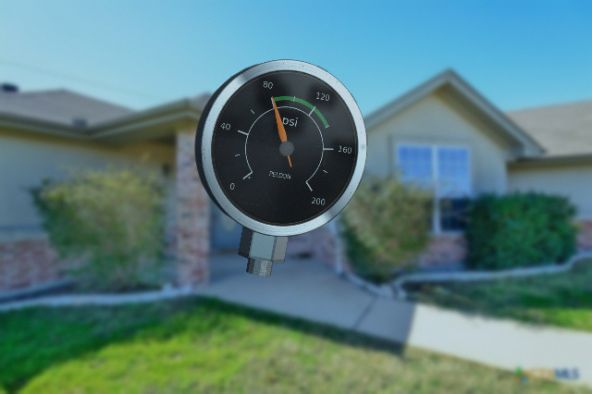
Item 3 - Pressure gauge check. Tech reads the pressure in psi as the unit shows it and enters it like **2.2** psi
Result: **80** psi
